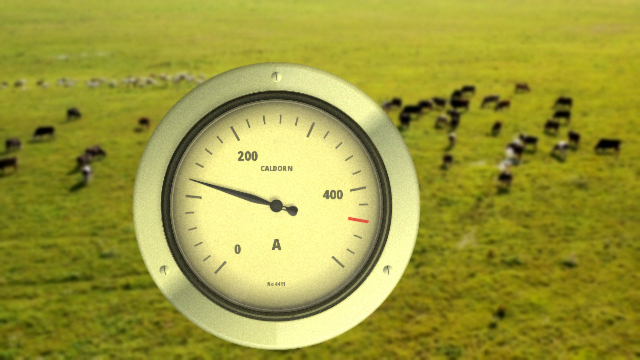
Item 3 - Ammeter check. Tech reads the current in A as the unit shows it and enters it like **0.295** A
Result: **120** A
